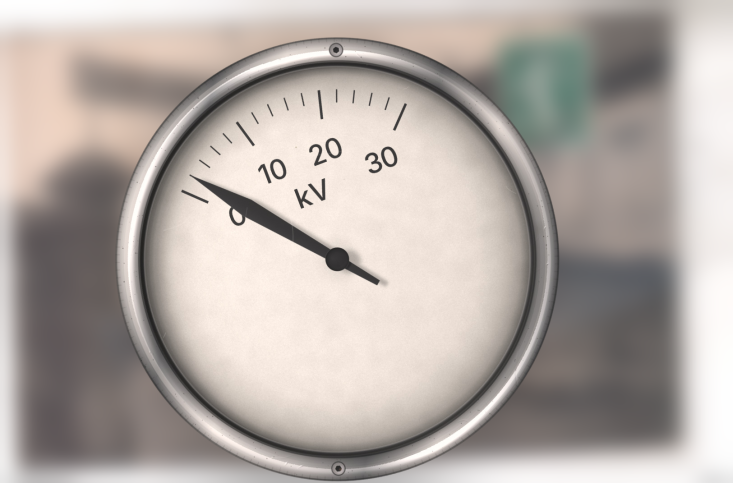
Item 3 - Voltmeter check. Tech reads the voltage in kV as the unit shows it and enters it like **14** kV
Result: **2** kV
